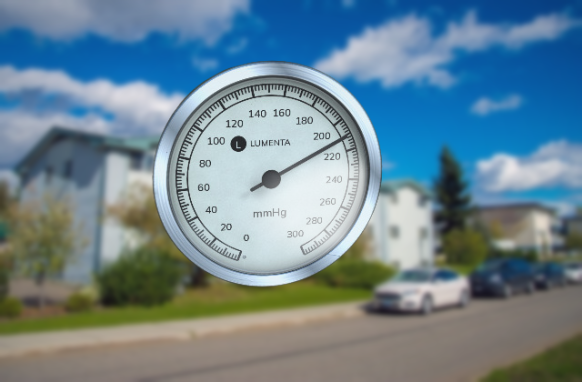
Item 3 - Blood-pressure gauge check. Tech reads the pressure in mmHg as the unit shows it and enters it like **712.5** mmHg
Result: **210** mmHg
